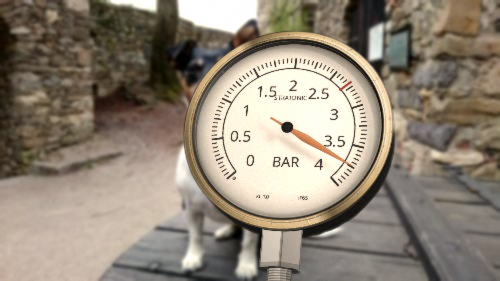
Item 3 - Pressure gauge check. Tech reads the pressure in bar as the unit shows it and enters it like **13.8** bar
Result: **3.75** bar
